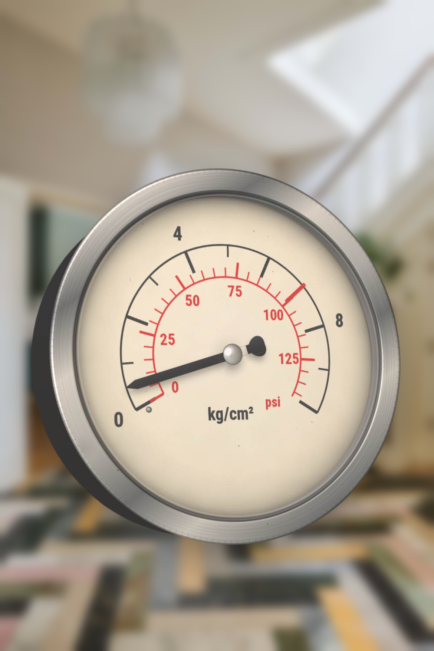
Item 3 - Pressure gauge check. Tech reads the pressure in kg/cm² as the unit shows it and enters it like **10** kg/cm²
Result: **0.5** kg/cm²
